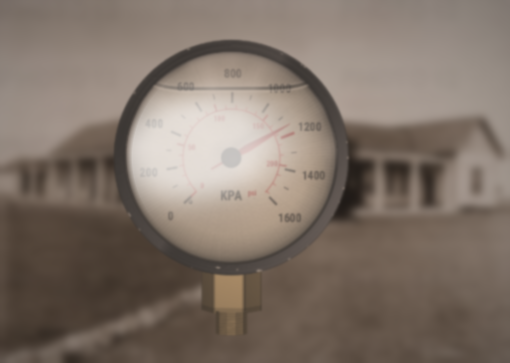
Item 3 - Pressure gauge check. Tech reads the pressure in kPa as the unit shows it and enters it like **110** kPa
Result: **1150** kPa
